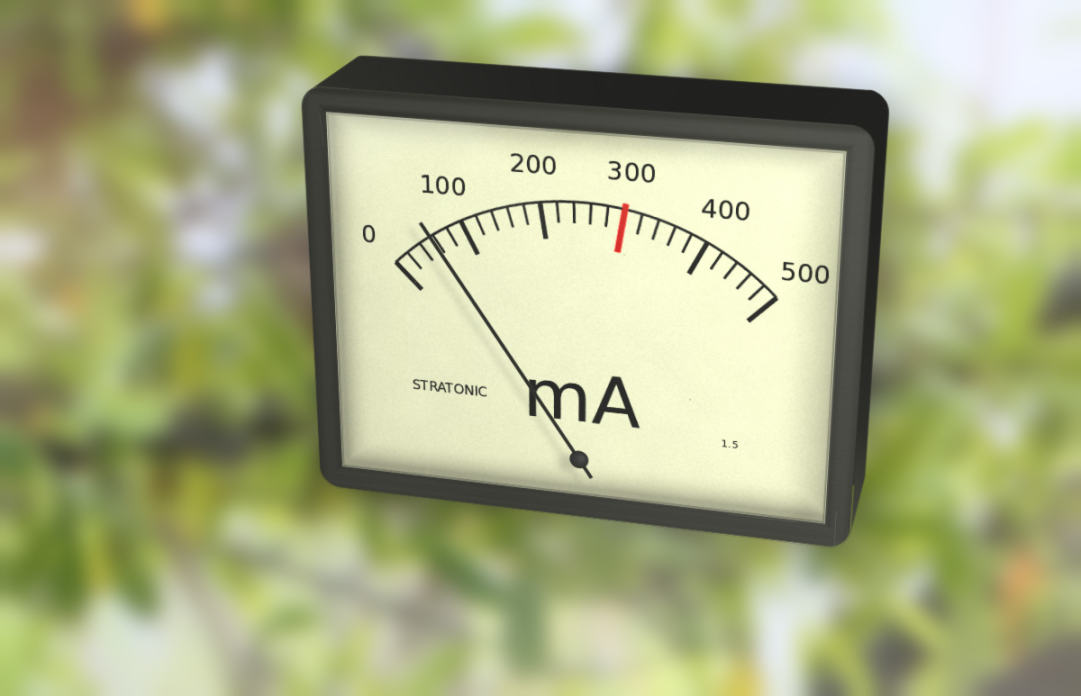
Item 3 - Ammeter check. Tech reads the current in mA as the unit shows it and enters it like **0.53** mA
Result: **60** mA
